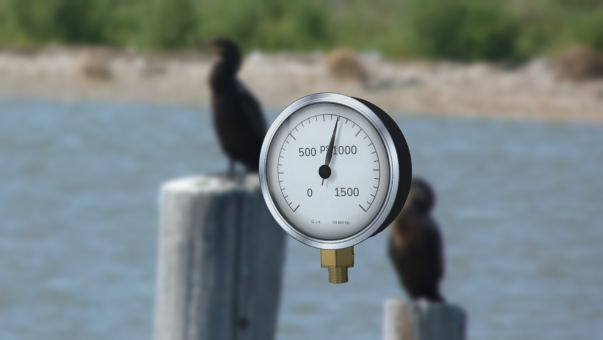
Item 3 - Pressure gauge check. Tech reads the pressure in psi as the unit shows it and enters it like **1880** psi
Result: **850** psi
